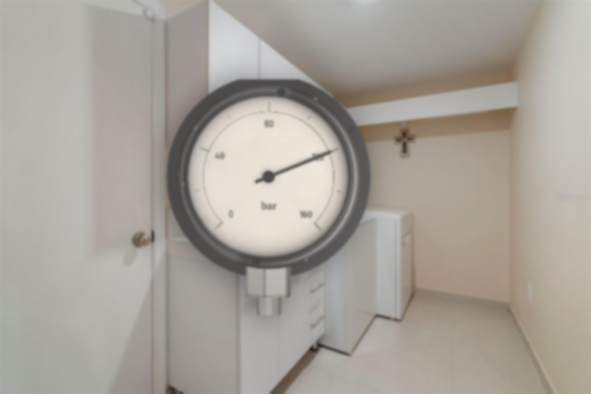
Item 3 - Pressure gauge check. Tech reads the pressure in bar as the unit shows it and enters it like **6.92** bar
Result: **120** bar
